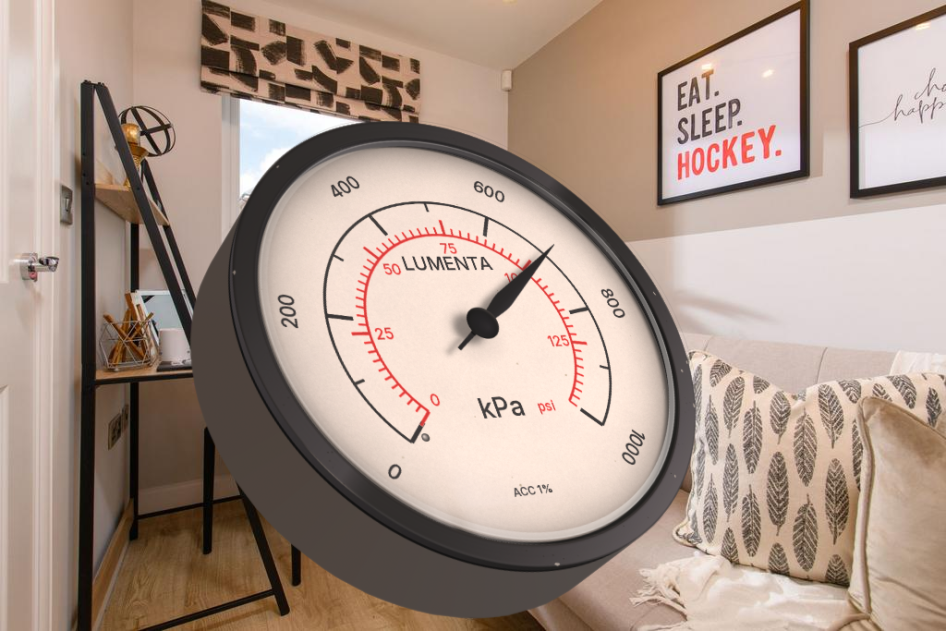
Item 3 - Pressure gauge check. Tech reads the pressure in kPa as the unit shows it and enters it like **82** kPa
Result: **700** kPa
